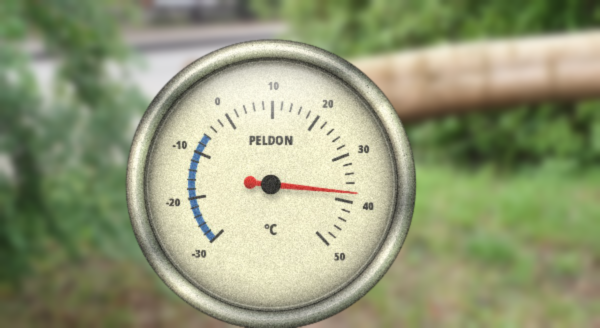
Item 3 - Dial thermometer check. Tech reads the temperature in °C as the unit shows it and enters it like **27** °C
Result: **38** °C
